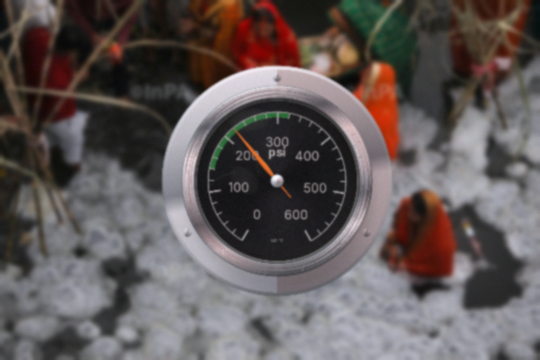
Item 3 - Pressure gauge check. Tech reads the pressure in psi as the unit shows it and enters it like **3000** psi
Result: **220** psi
